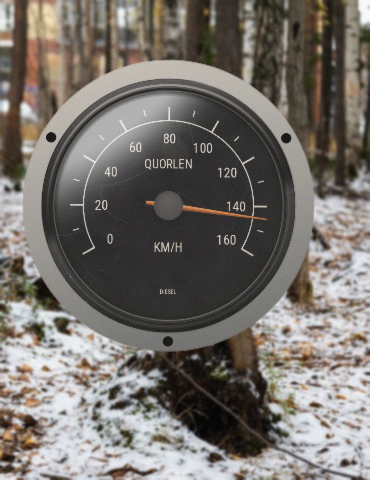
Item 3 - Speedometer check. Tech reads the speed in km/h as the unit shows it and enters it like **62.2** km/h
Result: **145** km/h
